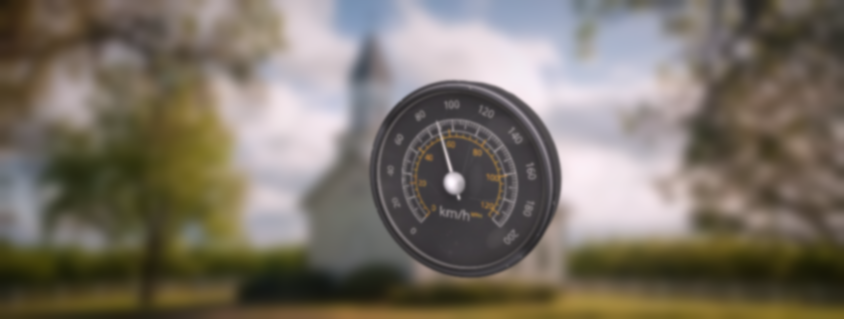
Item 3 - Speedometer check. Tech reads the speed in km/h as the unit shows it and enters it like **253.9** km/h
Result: **90** km/h
